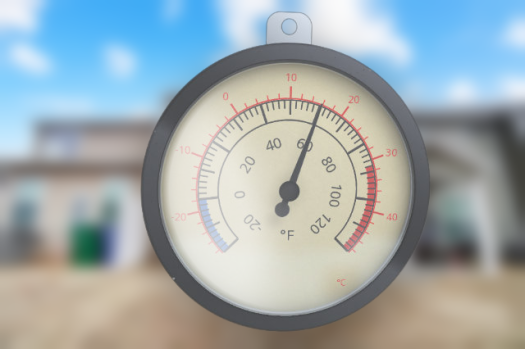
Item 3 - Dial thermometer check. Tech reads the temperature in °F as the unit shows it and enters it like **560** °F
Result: **60** °F
